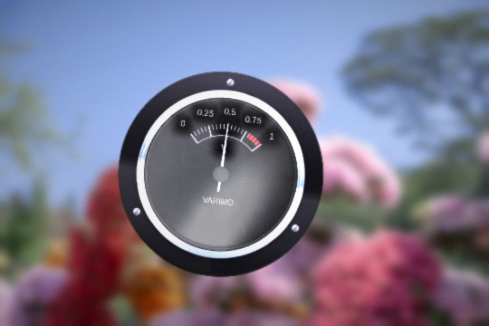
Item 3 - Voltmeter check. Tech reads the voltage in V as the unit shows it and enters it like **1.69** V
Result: **0.5** V
